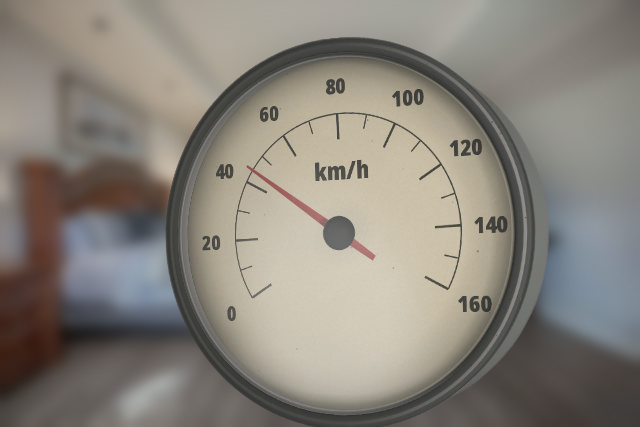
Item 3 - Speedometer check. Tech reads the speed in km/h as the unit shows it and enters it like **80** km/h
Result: **45** km/h
